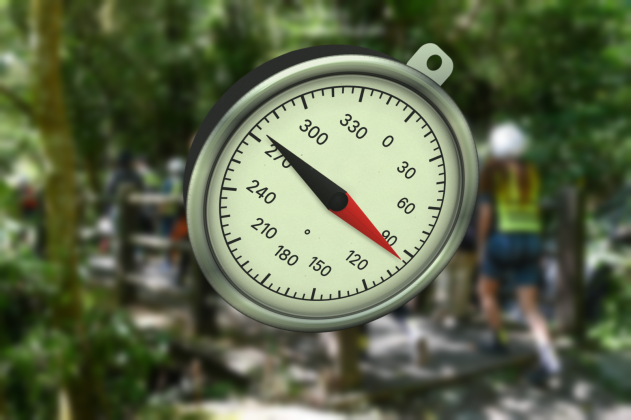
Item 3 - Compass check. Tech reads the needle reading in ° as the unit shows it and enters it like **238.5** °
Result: **95** °
